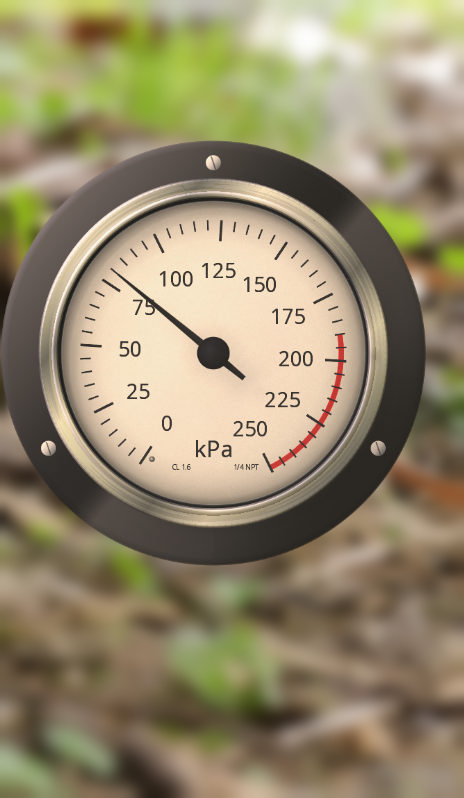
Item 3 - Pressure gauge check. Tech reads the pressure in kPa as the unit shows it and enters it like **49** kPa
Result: **80** kPa
